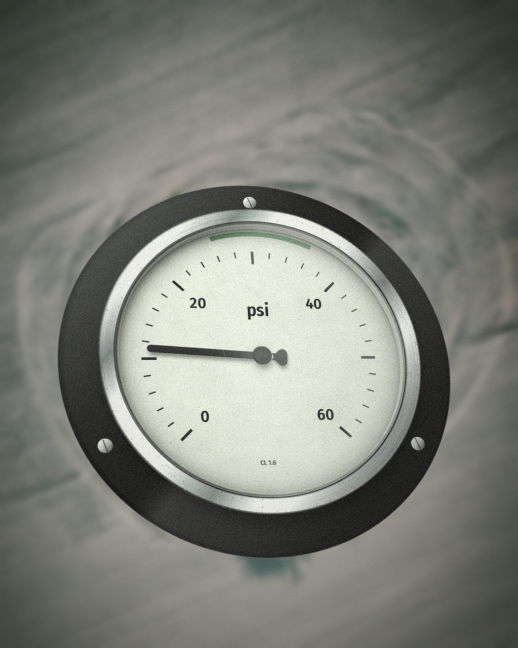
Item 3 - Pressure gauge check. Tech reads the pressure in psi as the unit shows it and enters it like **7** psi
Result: **11** psi
